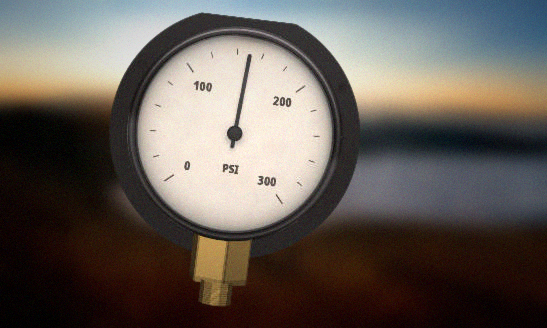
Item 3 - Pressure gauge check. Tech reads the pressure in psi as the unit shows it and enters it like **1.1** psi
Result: **150** psi
